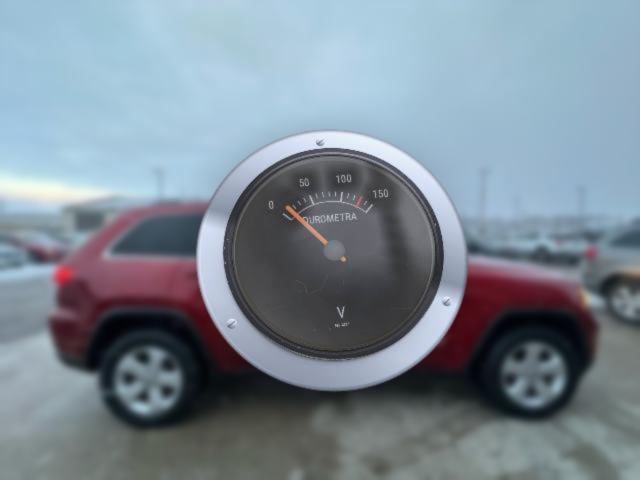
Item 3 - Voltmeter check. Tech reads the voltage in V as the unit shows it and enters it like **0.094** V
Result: **10** V
